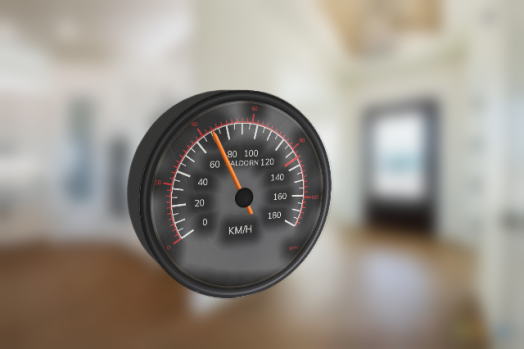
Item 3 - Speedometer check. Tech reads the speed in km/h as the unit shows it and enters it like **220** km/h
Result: **70** km/h
